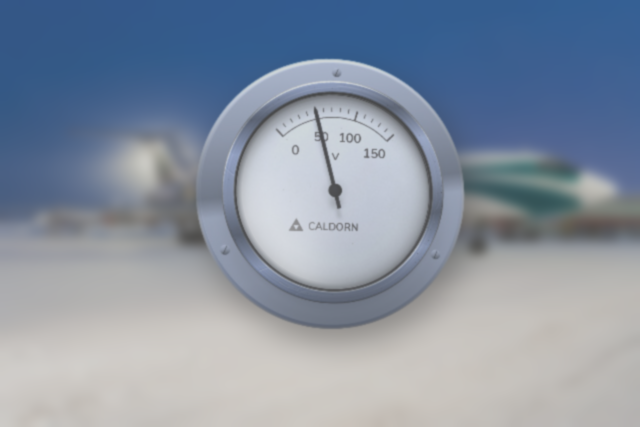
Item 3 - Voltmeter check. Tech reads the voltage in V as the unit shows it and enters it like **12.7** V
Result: **50** V
